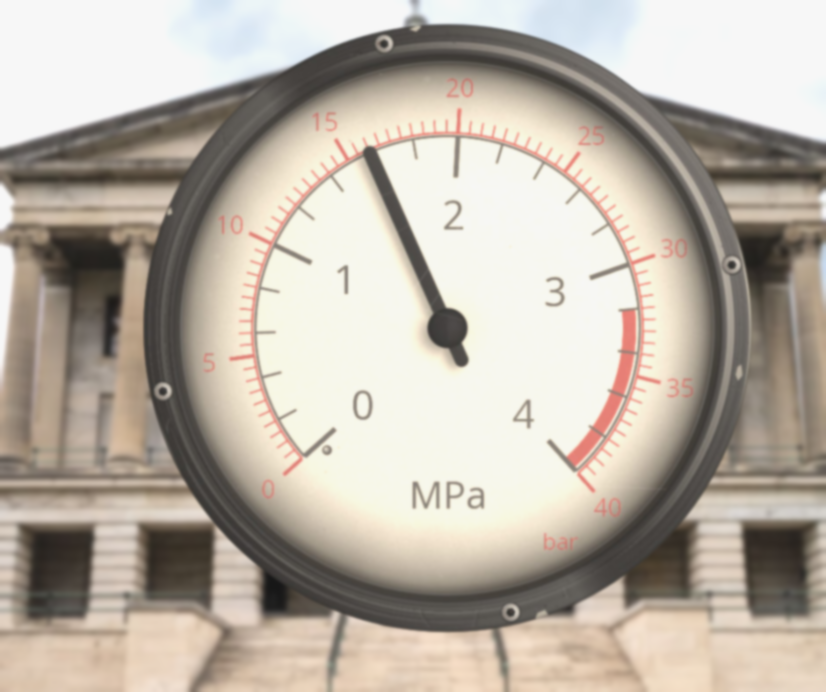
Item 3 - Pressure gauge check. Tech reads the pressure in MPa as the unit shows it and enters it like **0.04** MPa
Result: **1.6** MPa
